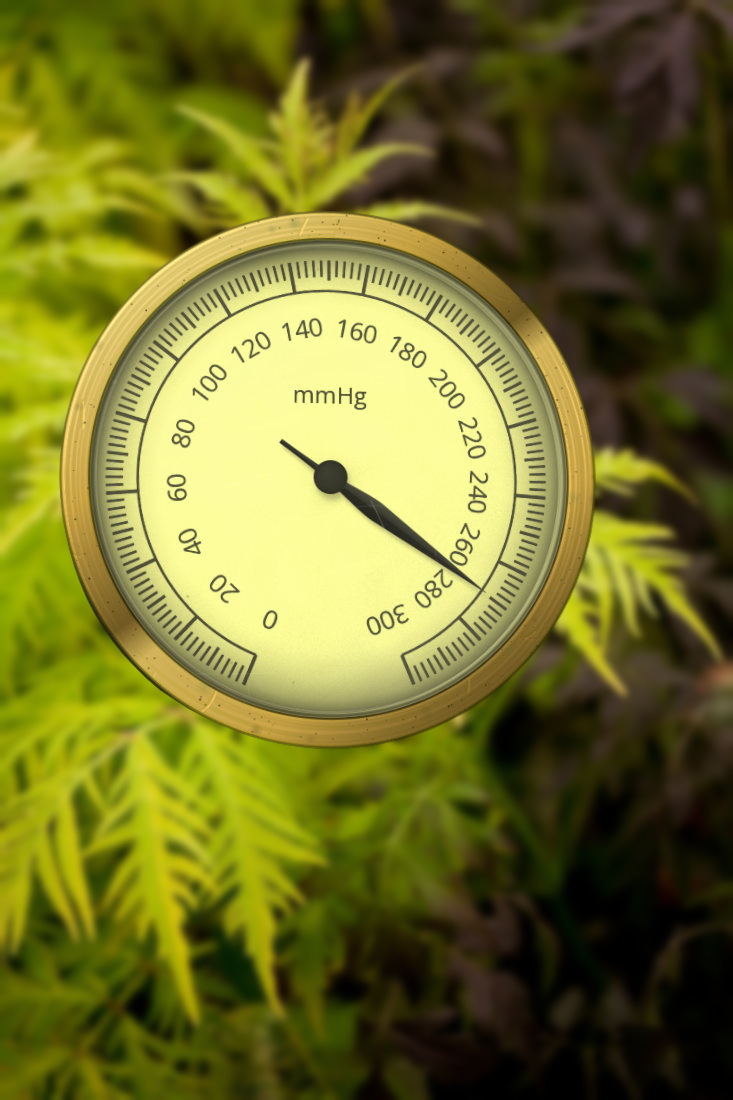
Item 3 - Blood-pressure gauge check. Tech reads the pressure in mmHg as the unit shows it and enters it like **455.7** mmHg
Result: **270** mmHg
